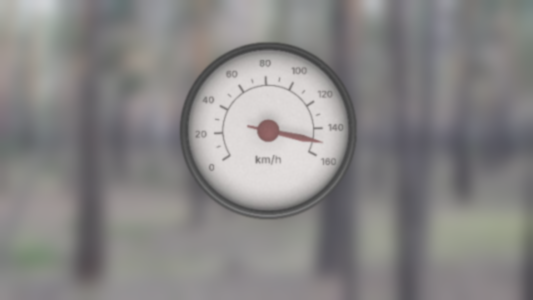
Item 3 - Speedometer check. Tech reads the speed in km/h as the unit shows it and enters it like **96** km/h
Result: **150** km/h
